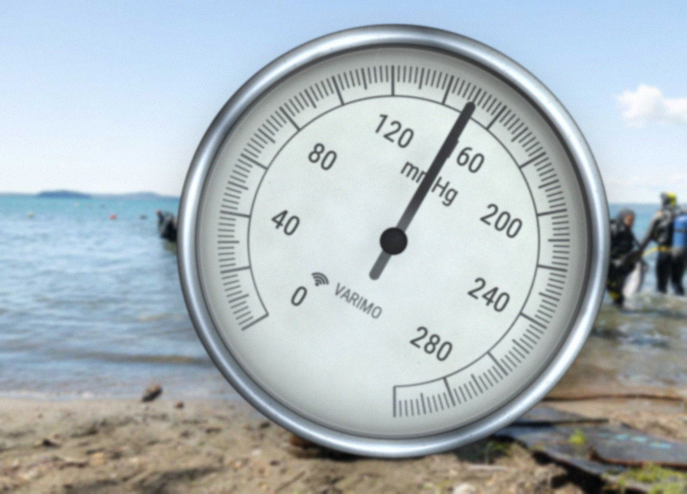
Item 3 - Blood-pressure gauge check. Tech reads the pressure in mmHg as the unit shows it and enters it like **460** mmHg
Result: **150** mmHg
